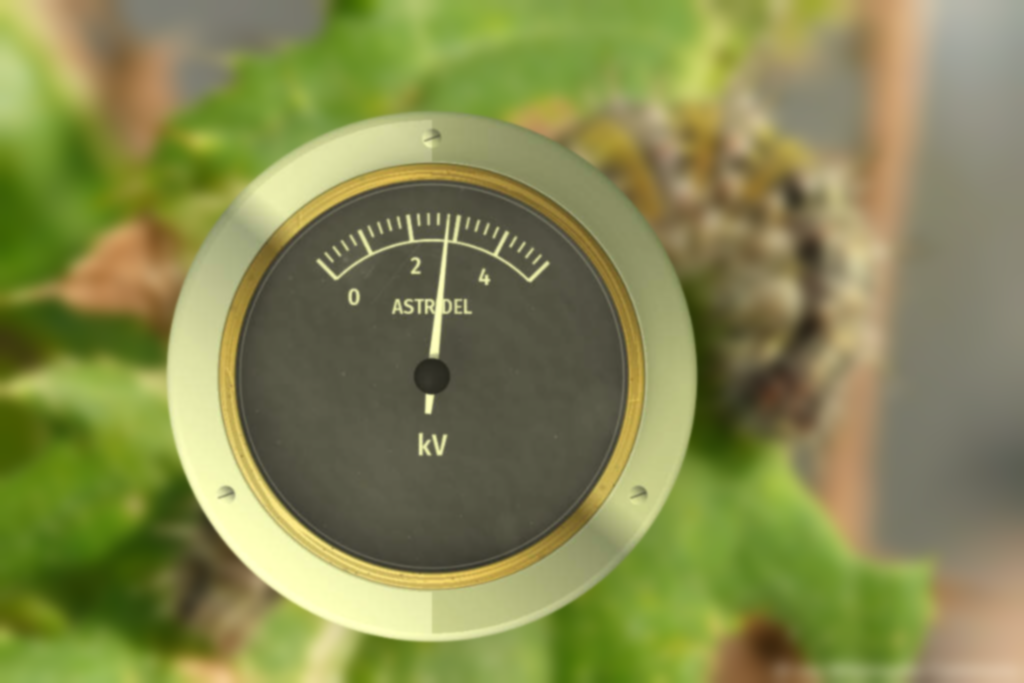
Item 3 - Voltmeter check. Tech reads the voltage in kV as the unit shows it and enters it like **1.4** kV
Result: **2.8** kV
